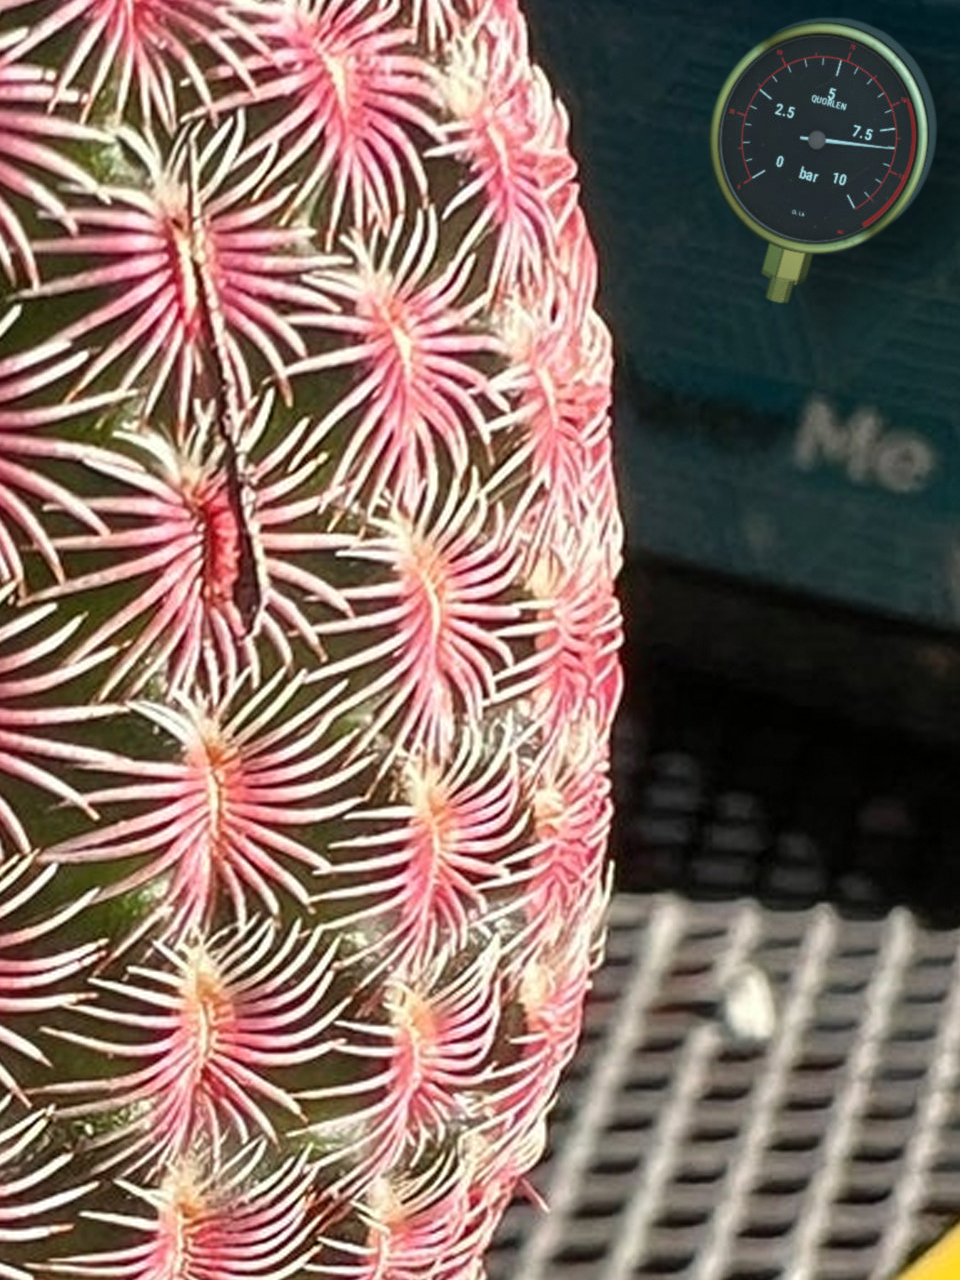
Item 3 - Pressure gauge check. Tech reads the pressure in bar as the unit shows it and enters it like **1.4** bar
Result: **8** bar
